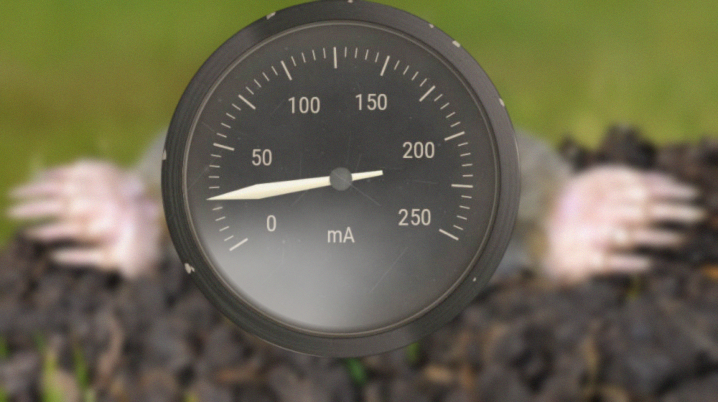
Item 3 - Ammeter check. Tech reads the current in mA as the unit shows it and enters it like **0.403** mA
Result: **25** mA
